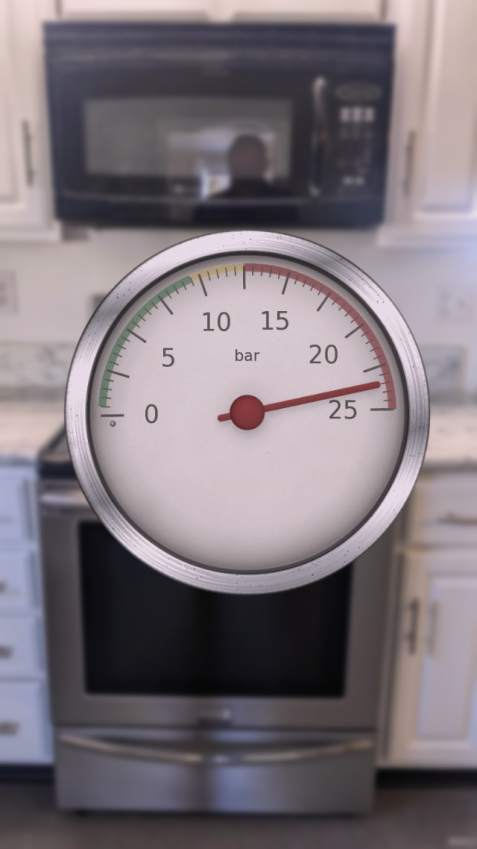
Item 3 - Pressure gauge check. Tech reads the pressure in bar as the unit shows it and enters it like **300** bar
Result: **23.5** bar
